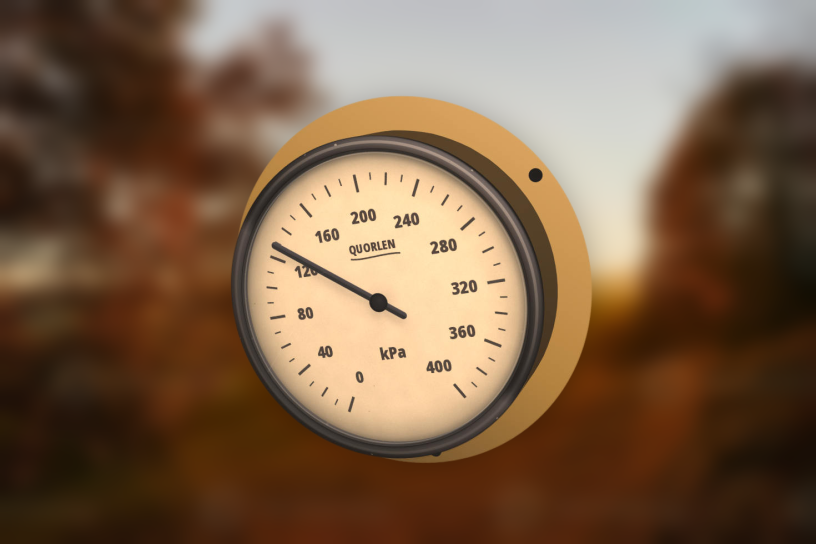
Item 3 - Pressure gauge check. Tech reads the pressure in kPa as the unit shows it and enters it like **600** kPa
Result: **130** kPa
